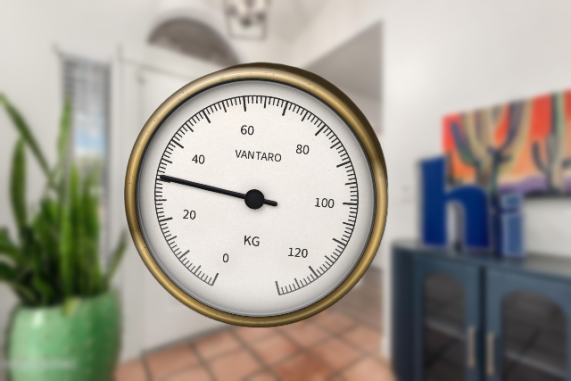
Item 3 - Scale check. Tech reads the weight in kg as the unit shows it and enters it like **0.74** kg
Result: **31** kg
